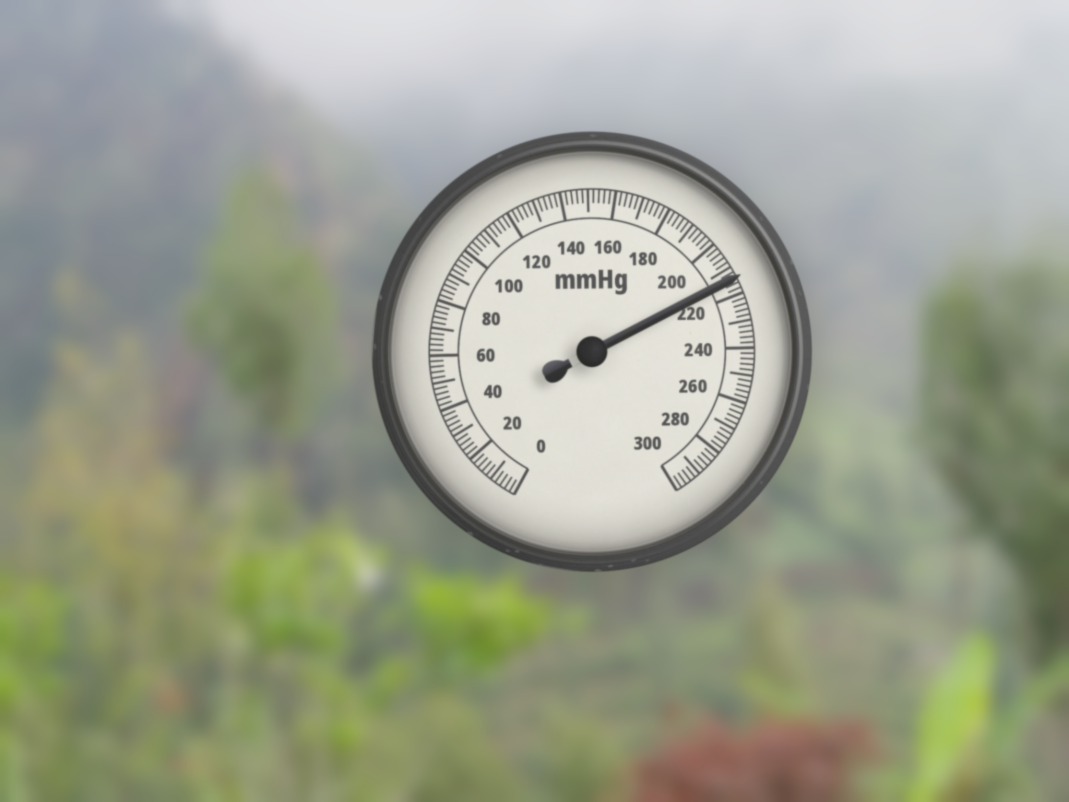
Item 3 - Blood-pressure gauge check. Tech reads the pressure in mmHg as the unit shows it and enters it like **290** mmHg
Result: **214** mmHg
